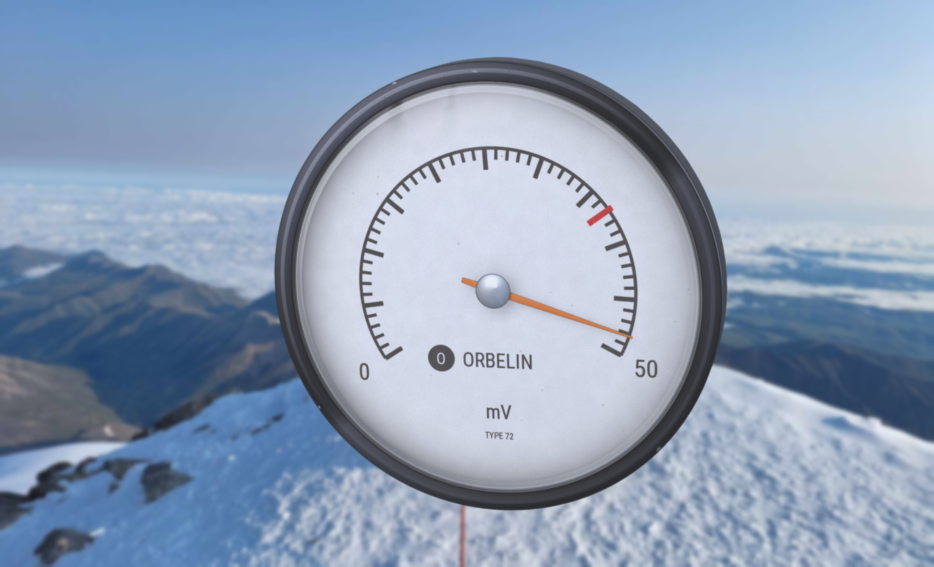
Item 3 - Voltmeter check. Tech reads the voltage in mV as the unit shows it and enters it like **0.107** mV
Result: **48** mV
